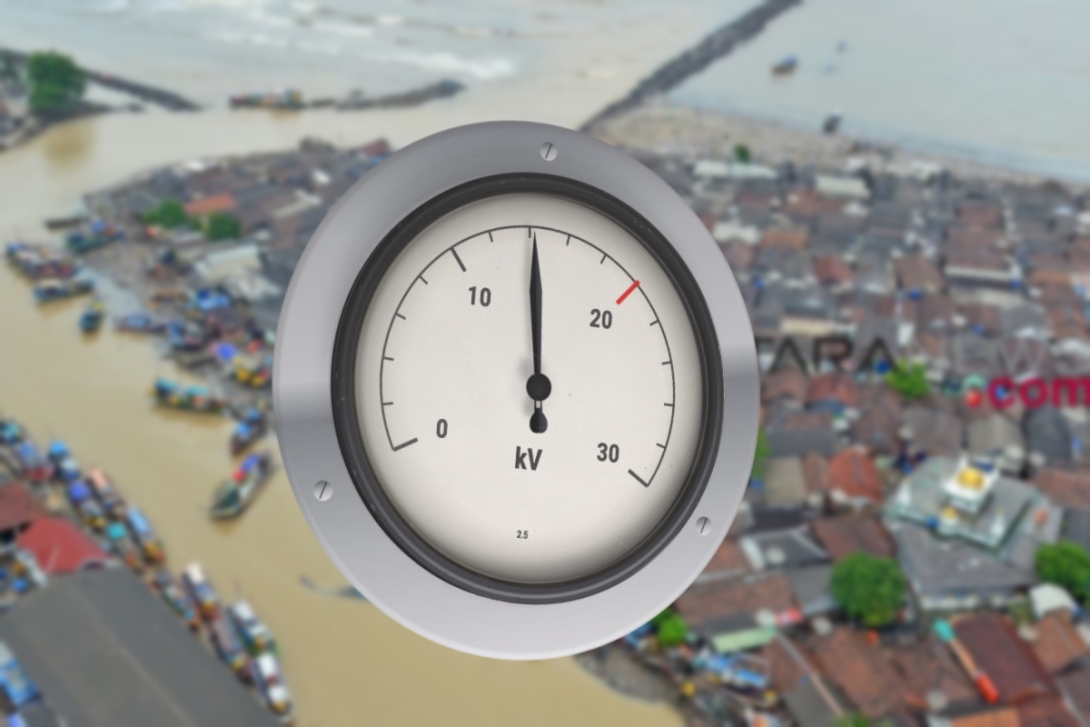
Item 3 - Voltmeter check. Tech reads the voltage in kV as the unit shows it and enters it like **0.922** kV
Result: **14** kV
